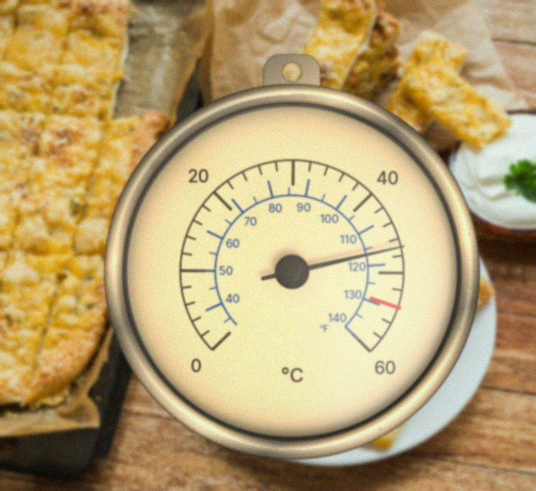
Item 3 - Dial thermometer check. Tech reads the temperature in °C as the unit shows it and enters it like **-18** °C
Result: **47** °C
